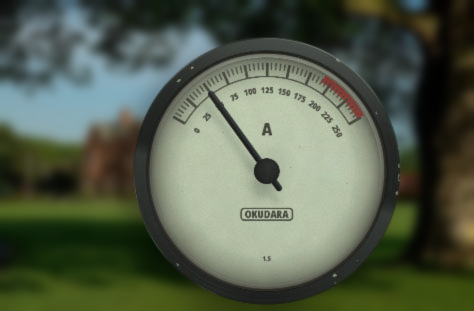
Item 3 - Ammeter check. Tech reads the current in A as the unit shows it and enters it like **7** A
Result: **50** A
